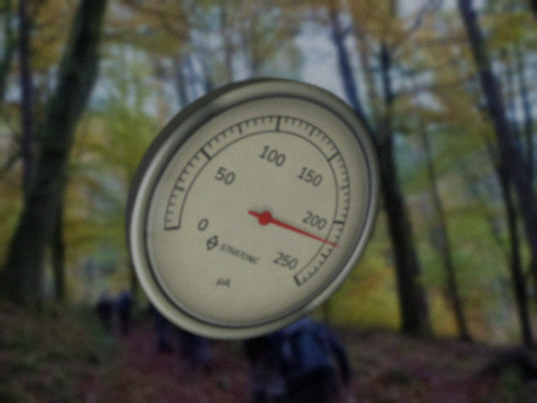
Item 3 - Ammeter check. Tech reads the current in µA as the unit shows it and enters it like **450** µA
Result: **215** µA
